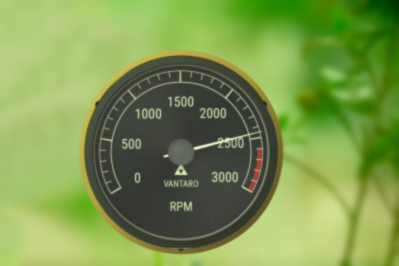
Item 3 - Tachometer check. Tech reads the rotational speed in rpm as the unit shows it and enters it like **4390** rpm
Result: **2450** rpm
